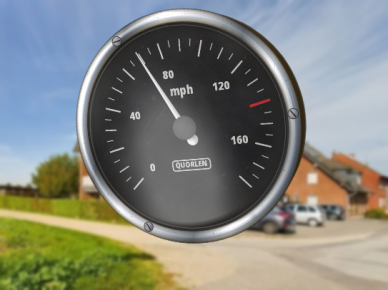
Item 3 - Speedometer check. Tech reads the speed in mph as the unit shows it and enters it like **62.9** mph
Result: **70** mph
